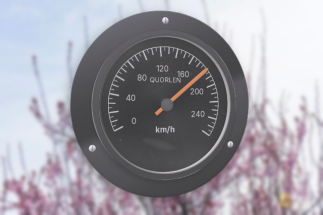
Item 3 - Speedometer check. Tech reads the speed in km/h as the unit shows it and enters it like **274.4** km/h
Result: **180** km/h
